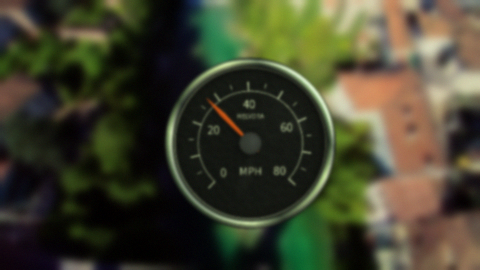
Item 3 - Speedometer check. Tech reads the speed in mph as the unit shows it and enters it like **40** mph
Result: **27.5** mph
